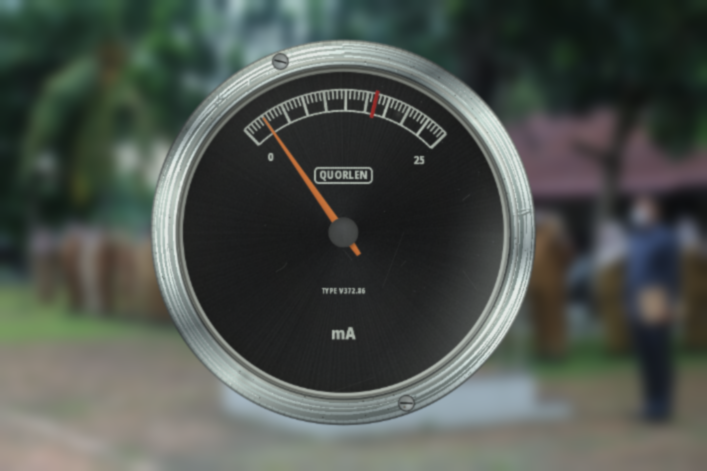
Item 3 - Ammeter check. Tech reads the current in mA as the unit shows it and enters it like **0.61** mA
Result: **2.5** mA
